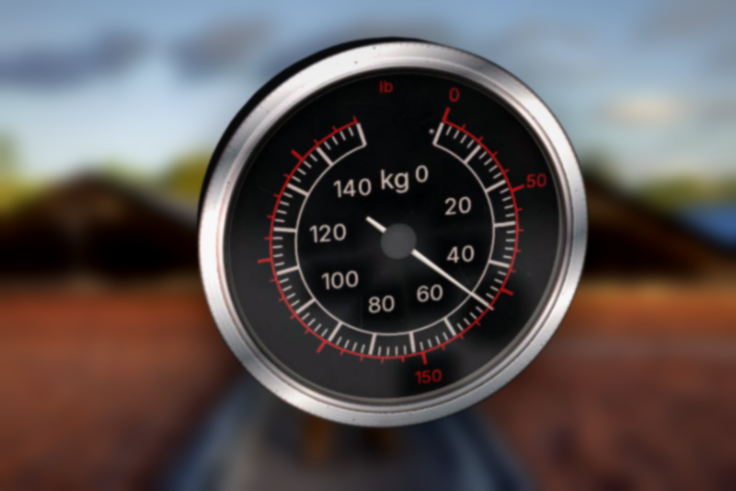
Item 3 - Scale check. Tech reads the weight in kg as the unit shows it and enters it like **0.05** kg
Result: **50** kg
